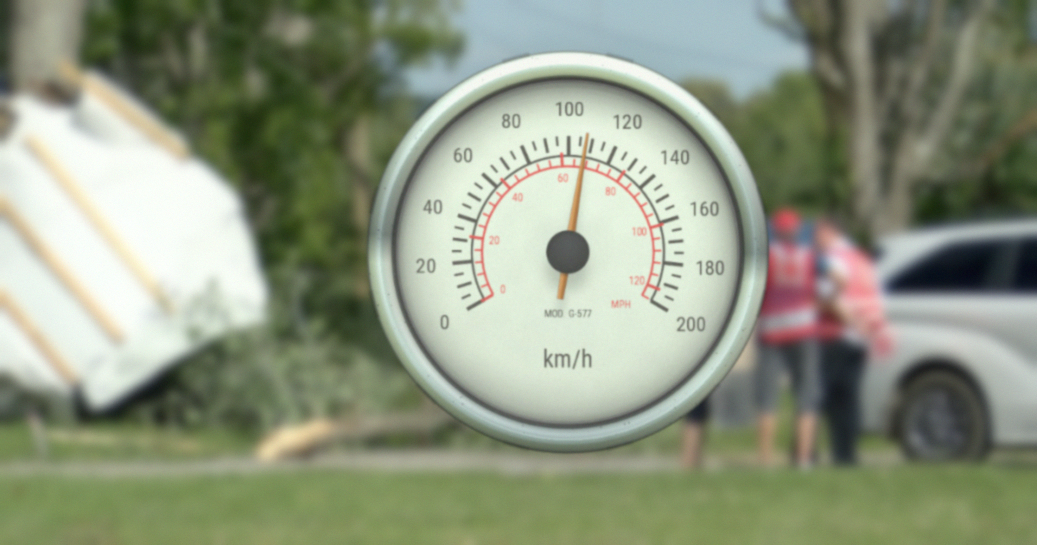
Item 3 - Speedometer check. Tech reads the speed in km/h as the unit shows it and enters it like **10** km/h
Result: **107.5** km/h
